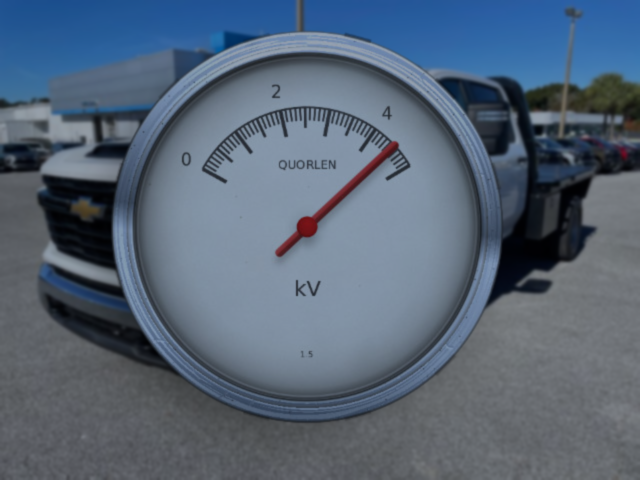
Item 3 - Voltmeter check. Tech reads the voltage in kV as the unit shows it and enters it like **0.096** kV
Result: **4.5** kV
